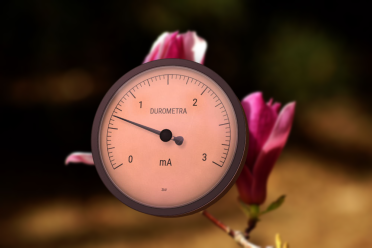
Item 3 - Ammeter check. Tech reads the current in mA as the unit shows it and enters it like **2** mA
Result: **0.65** mA
